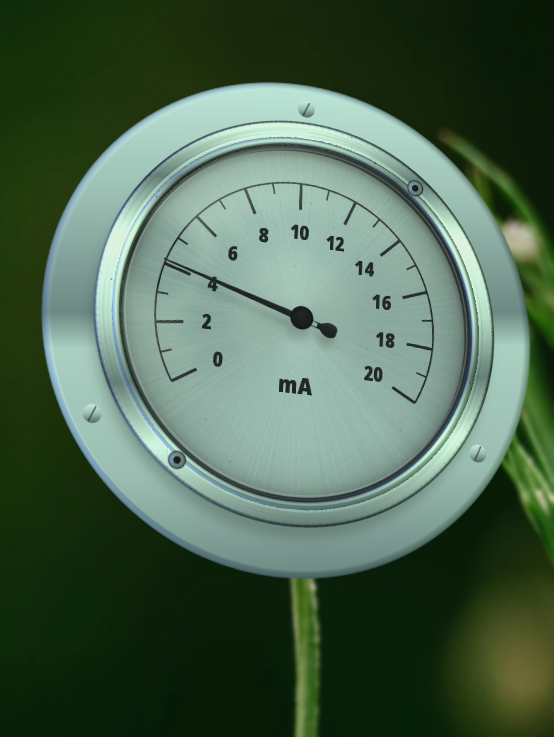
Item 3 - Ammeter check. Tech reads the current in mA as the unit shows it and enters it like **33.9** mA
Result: **4** mA
